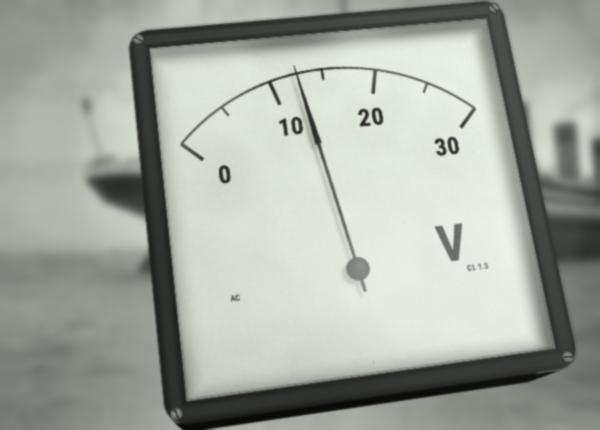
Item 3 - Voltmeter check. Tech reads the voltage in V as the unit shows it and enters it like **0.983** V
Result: **12.5** V
